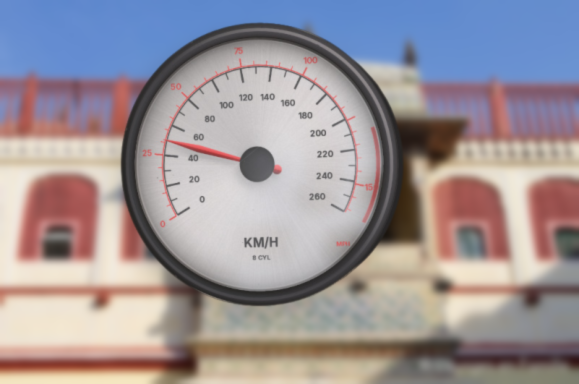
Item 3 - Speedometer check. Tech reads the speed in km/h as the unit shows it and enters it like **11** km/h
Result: **50** km/h
